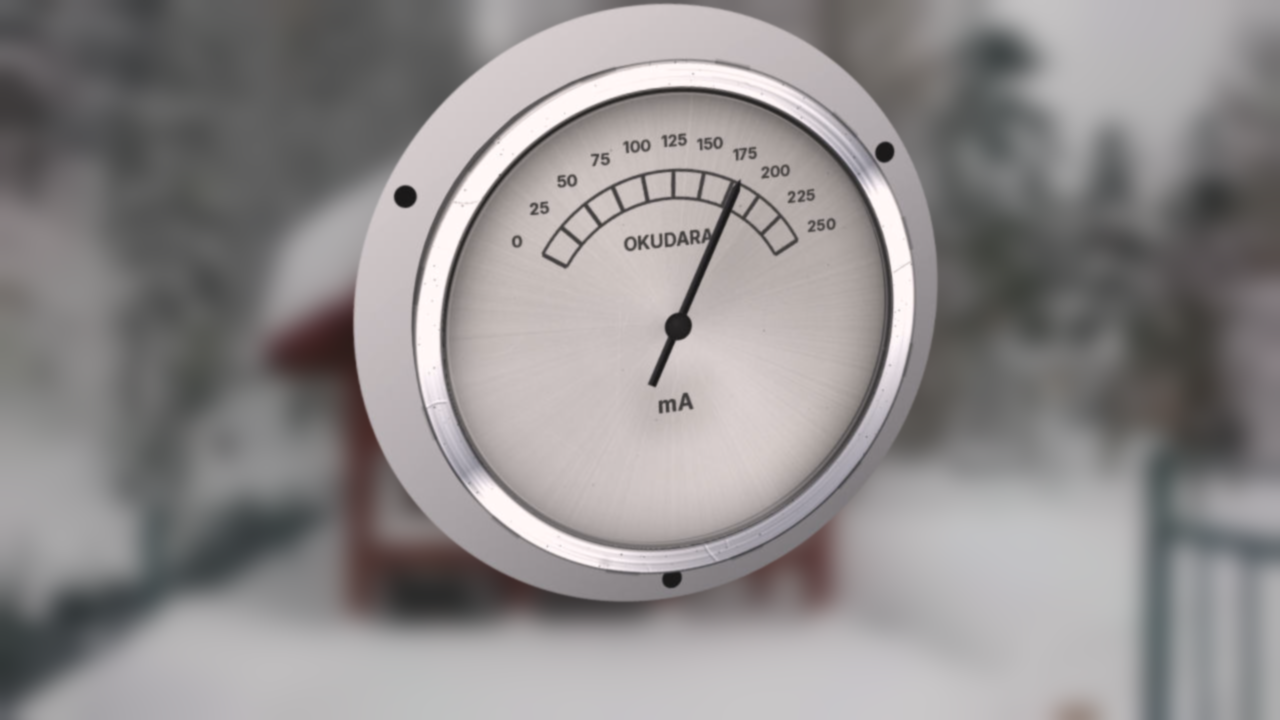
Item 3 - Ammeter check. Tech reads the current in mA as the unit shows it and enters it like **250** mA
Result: **175** mA
